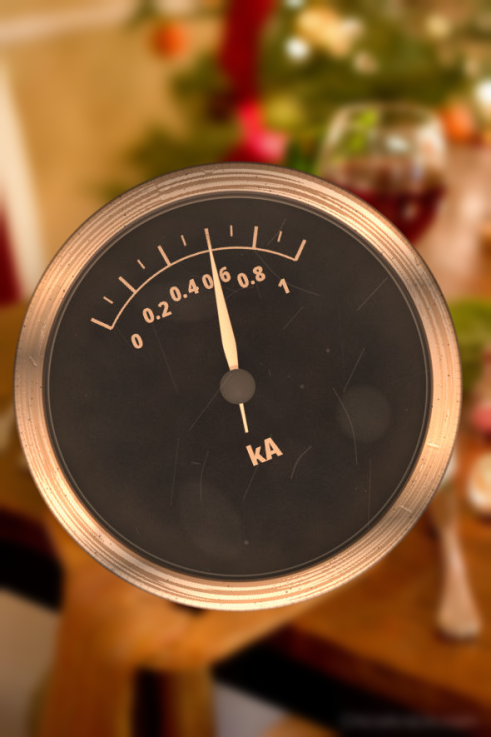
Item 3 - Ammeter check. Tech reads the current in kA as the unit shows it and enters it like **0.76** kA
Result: **0.6** kA
